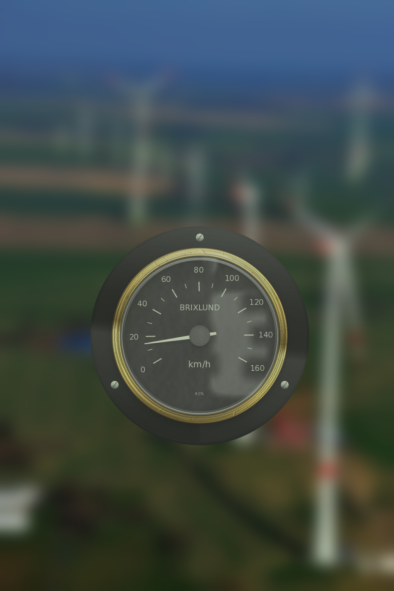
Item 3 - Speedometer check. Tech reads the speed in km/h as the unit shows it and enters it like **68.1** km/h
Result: **15** km/h
